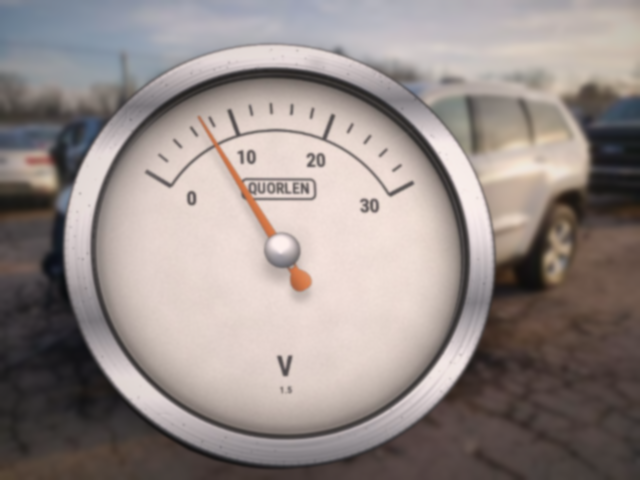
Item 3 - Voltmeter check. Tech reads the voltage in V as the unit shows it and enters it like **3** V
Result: **7** V
